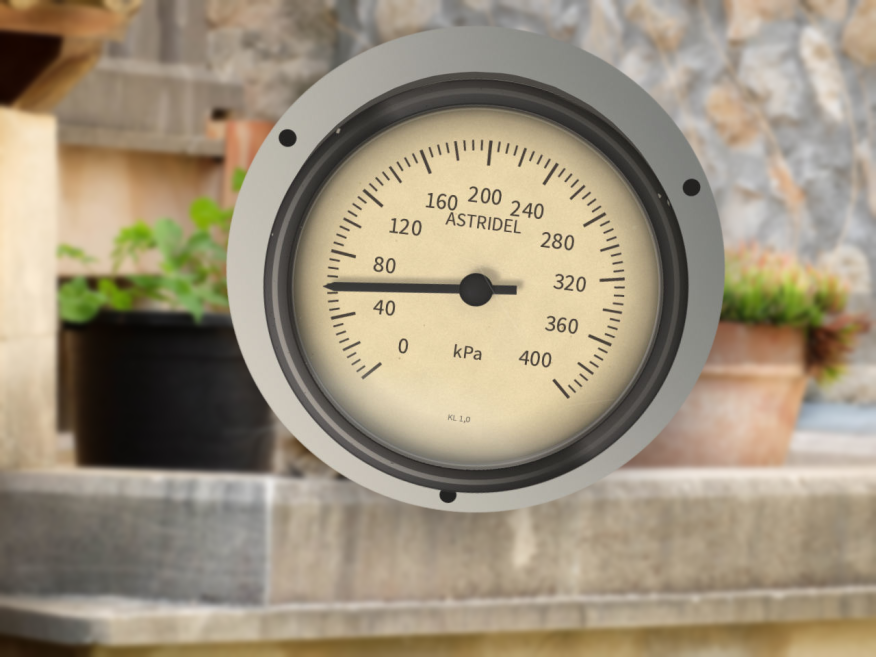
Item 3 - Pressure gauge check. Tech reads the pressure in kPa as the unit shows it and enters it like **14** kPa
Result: **60** kPa
